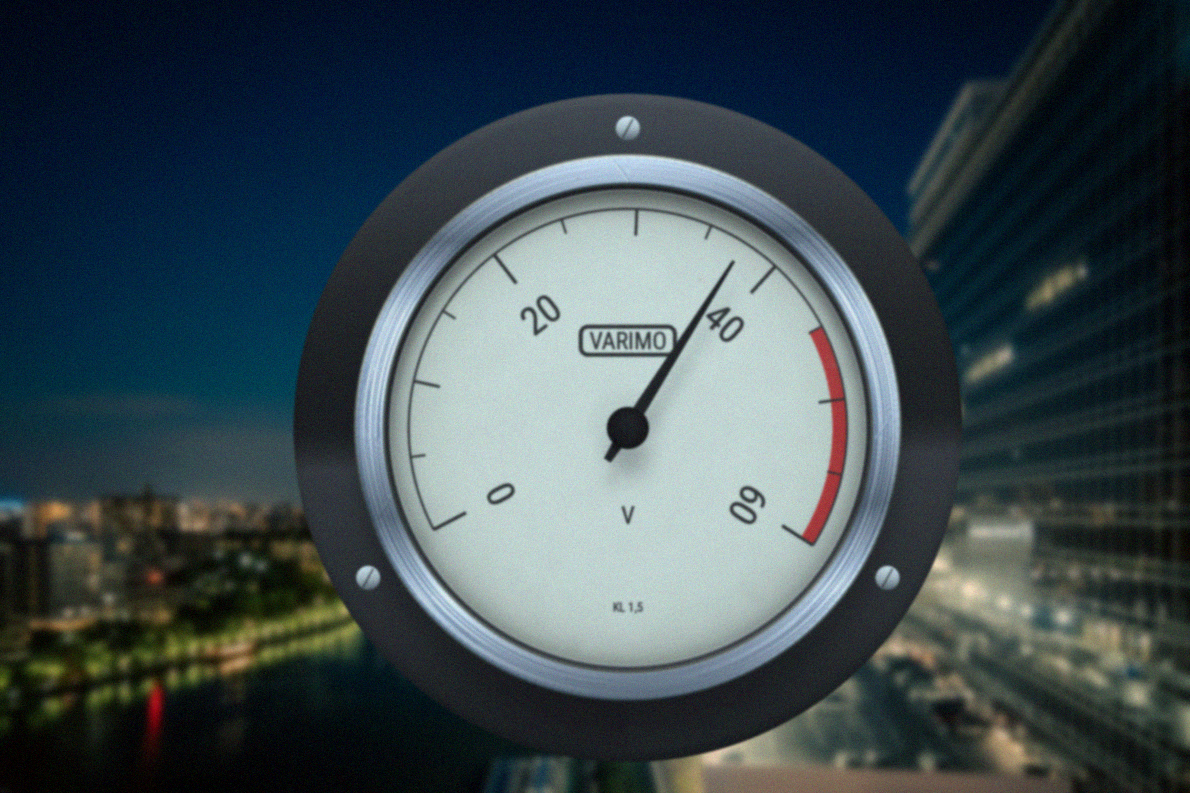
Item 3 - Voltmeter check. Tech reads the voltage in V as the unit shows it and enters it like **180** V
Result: **37.5** V
